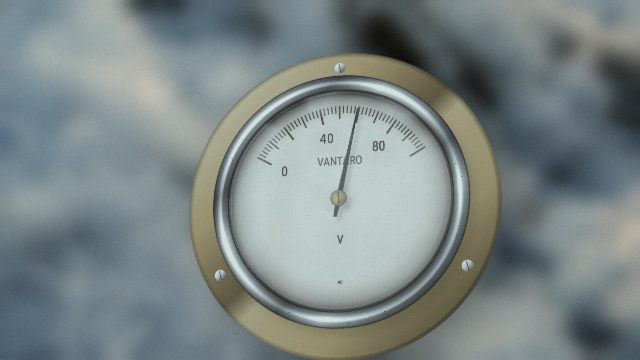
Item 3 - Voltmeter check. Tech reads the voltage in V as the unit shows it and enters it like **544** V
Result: **60** V
